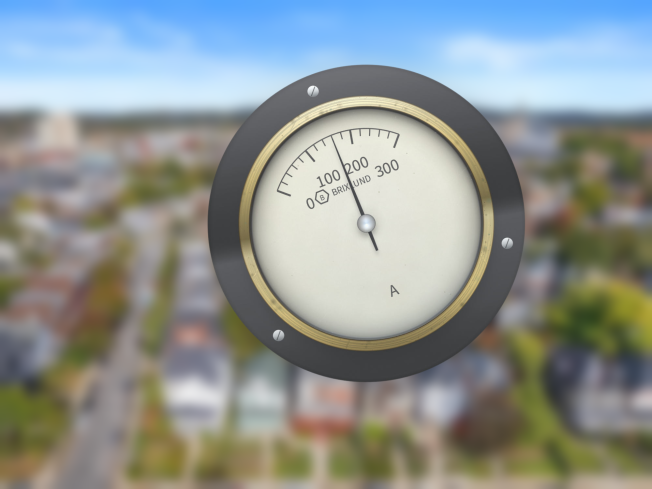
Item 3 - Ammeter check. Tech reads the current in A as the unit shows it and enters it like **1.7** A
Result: **160** A
